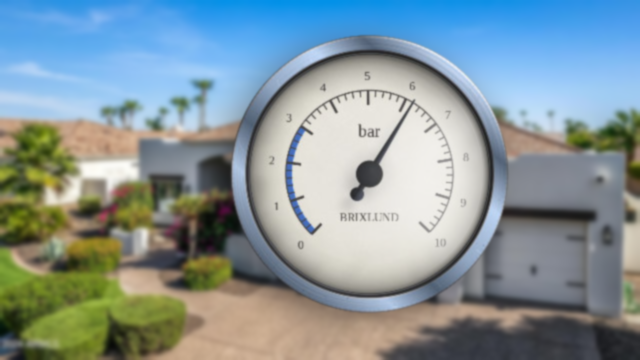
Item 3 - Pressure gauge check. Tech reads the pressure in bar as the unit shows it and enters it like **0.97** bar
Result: **6.2** bar
